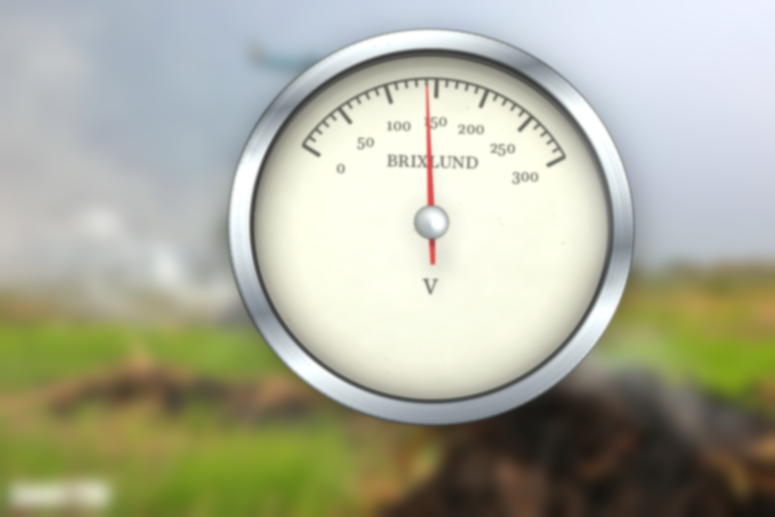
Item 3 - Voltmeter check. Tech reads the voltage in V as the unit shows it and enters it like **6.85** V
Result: **140** V
